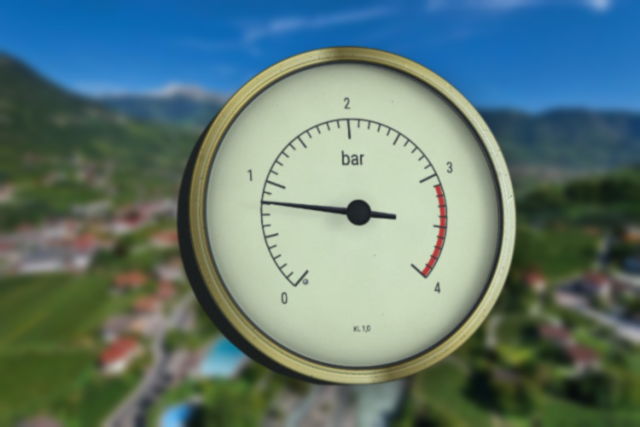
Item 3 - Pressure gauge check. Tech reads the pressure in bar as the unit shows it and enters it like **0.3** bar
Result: **0.8** bar
